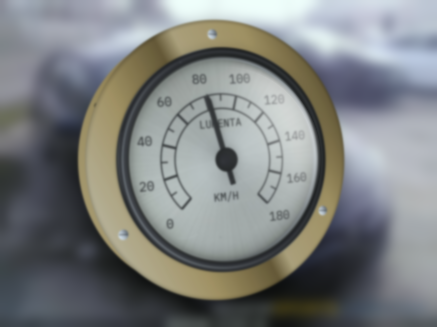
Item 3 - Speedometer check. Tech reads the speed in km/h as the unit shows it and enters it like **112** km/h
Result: **80** km/h
